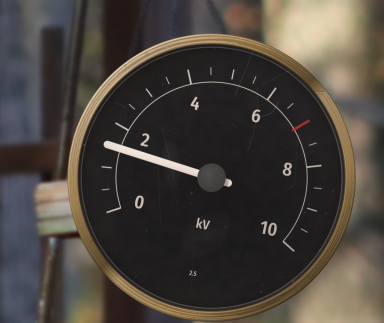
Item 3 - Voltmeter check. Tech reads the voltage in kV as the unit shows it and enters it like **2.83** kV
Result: **1.5** kV
